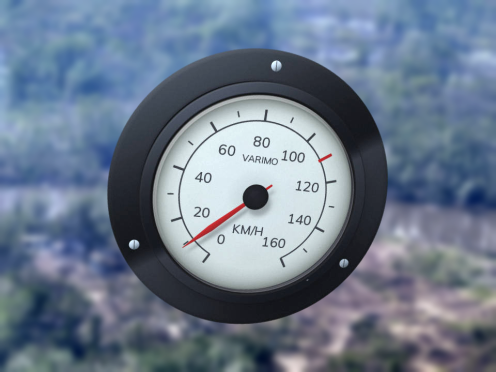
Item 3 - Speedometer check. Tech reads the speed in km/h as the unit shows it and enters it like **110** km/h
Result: **10** km/h
